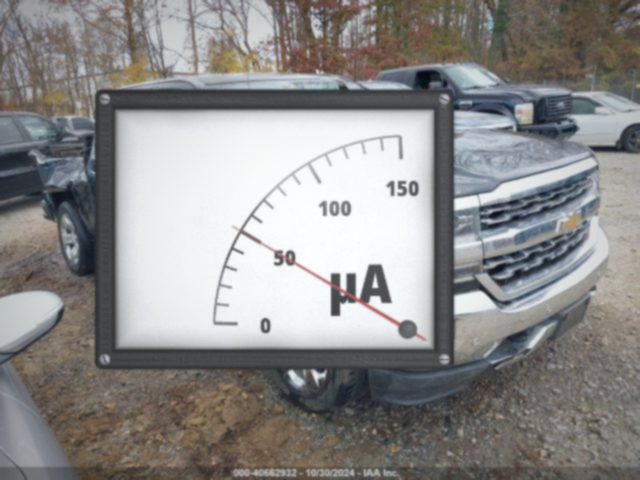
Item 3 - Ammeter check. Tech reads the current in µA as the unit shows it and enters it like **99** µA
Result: **50** µA
